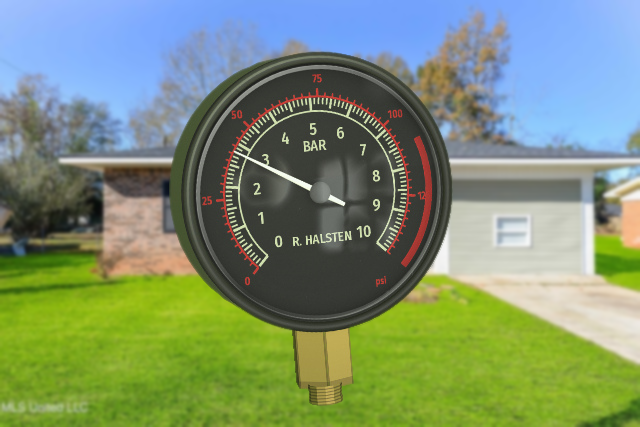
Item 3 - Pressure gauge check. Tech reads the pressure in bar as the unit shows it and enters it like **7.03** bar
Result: **2.8** bar
